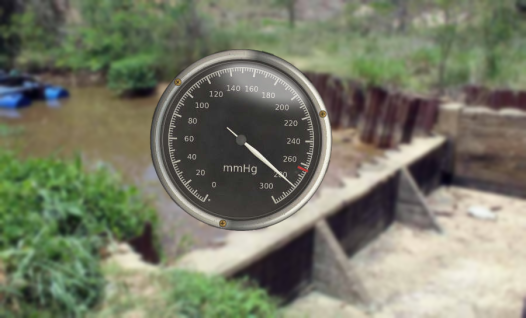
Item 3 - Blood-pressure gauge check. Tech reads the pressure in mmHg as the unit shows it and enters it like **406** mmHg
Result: **280** mmHg
